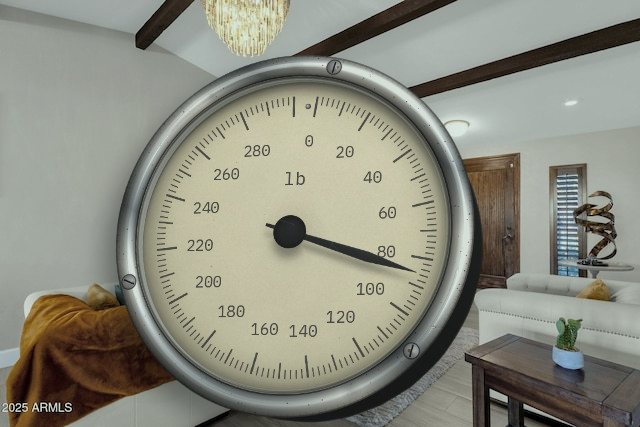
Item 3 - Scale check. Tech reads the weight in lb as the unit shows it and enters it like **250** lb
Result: **86** lb
